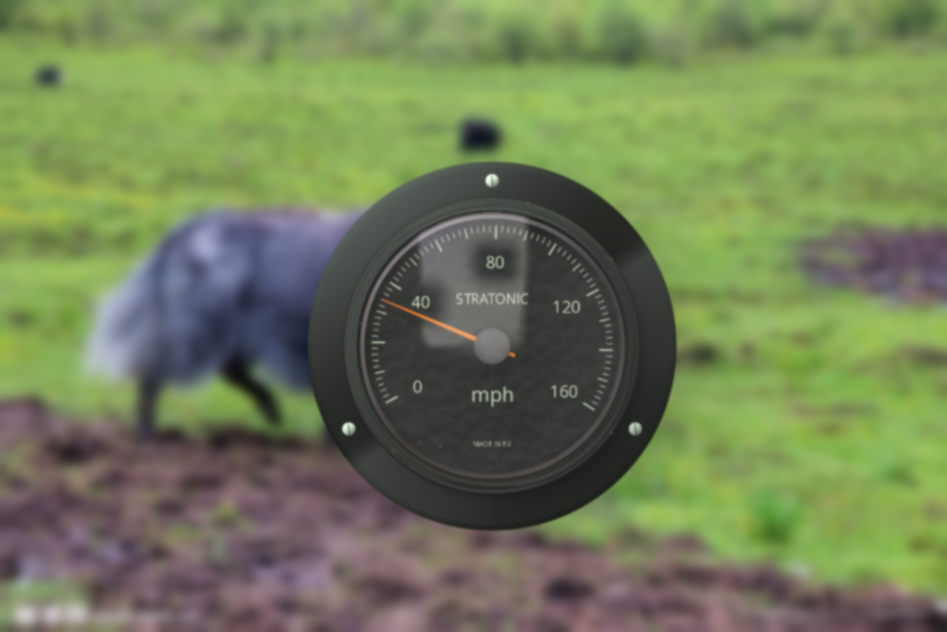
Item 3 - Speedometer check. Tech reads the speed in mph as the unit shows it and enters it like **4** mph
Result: **34** mph
